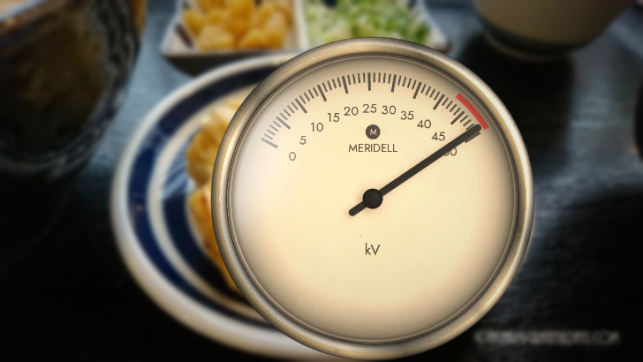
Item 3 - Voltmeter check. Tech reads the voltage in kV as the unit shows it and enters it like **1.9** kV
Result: **49** kV
